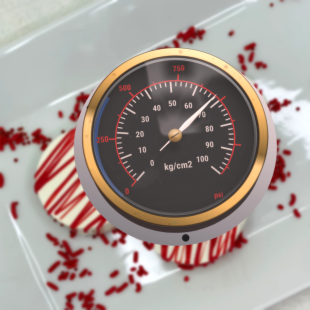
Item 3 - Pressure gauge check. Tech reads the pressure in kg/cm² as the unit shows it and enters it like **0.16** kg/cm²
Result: **68** kg/cm²
